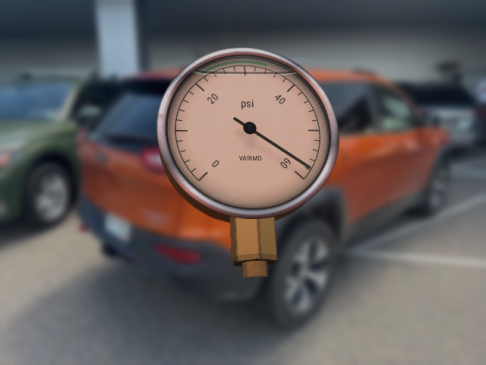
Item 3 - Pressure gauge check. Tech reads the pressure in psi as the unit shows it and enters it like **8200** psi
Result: **58** psi
